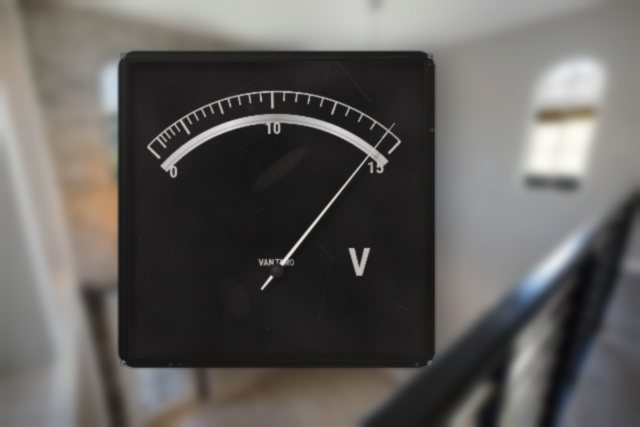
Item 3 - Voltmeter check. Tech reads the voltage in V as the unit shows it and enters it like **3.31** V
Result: **14.5** V
